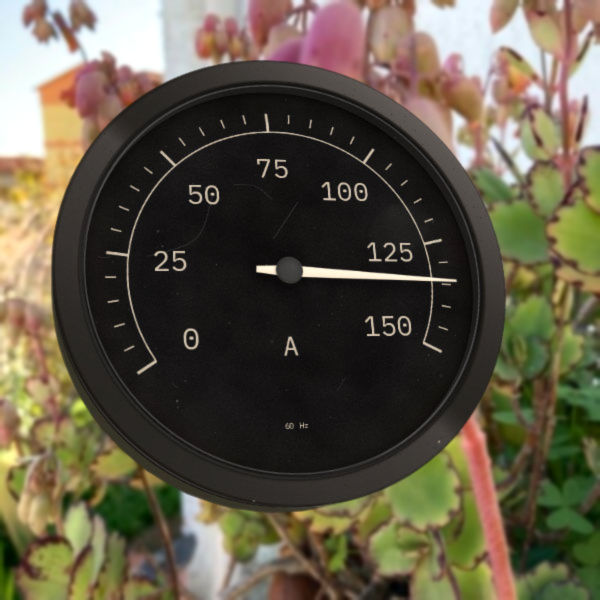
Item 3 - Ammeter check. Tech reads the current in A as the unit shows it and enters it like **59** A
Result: **135** A
